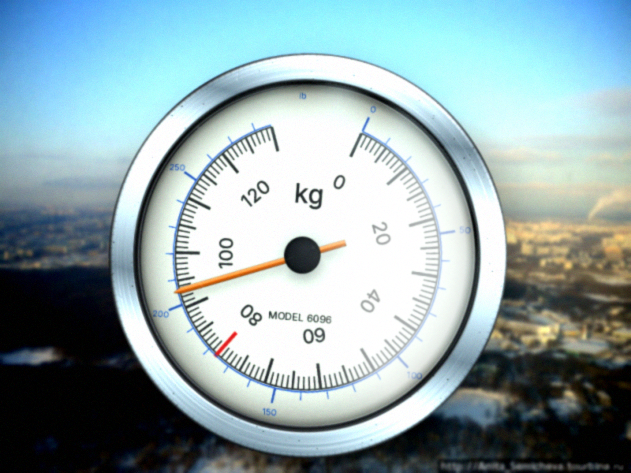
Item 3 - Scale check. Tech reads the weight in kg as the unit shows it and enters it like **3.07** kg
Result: **93** kg
